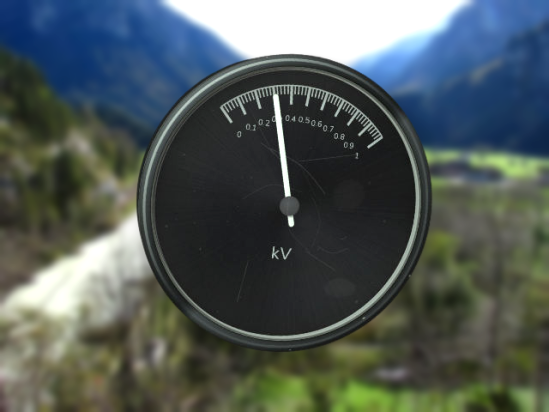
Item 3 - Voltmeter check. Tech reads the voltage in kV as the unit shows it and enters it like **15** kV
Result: **0.3** kV
